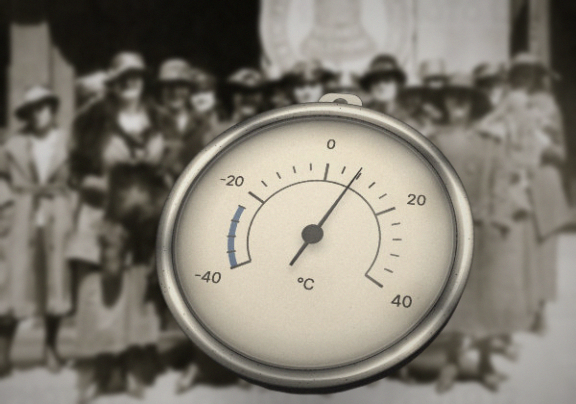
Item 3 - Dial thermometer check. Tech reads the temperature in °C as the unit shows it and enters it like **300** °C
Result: **8** °C
